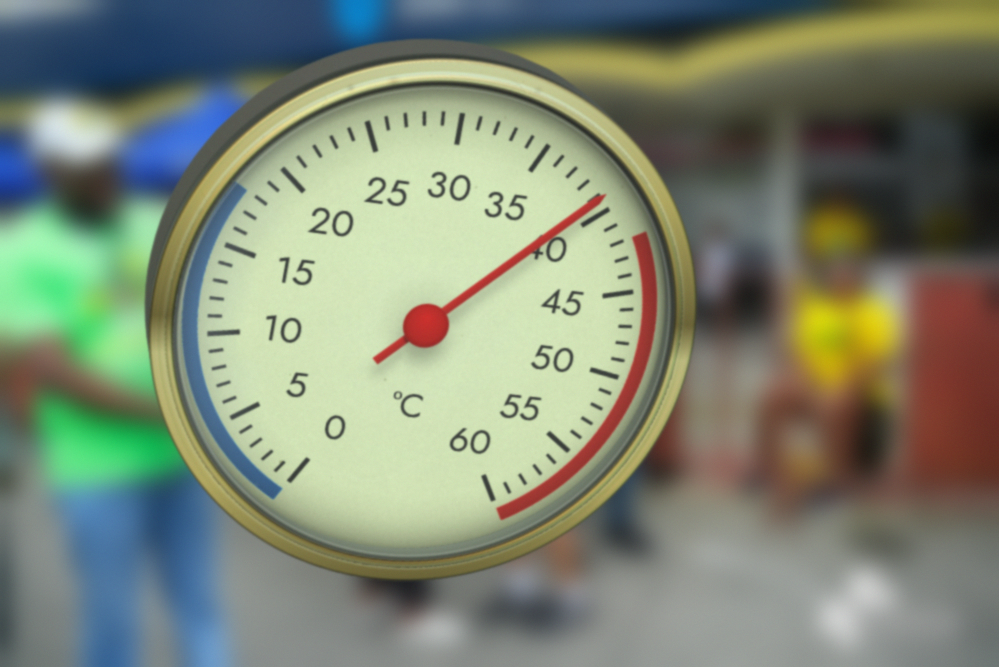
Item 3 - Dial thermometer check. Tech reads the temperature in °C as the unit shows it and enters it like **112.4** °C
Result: **39** °C
